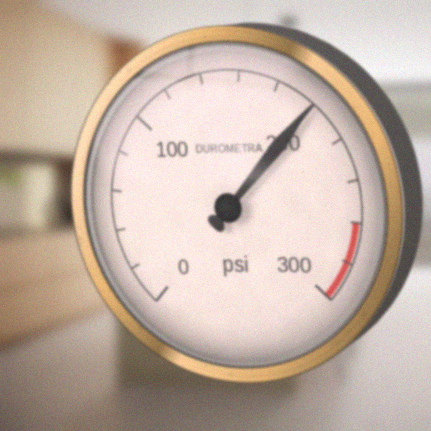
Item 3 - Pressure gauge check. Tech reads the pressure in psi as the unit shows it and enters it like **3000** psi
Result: **200** psi
